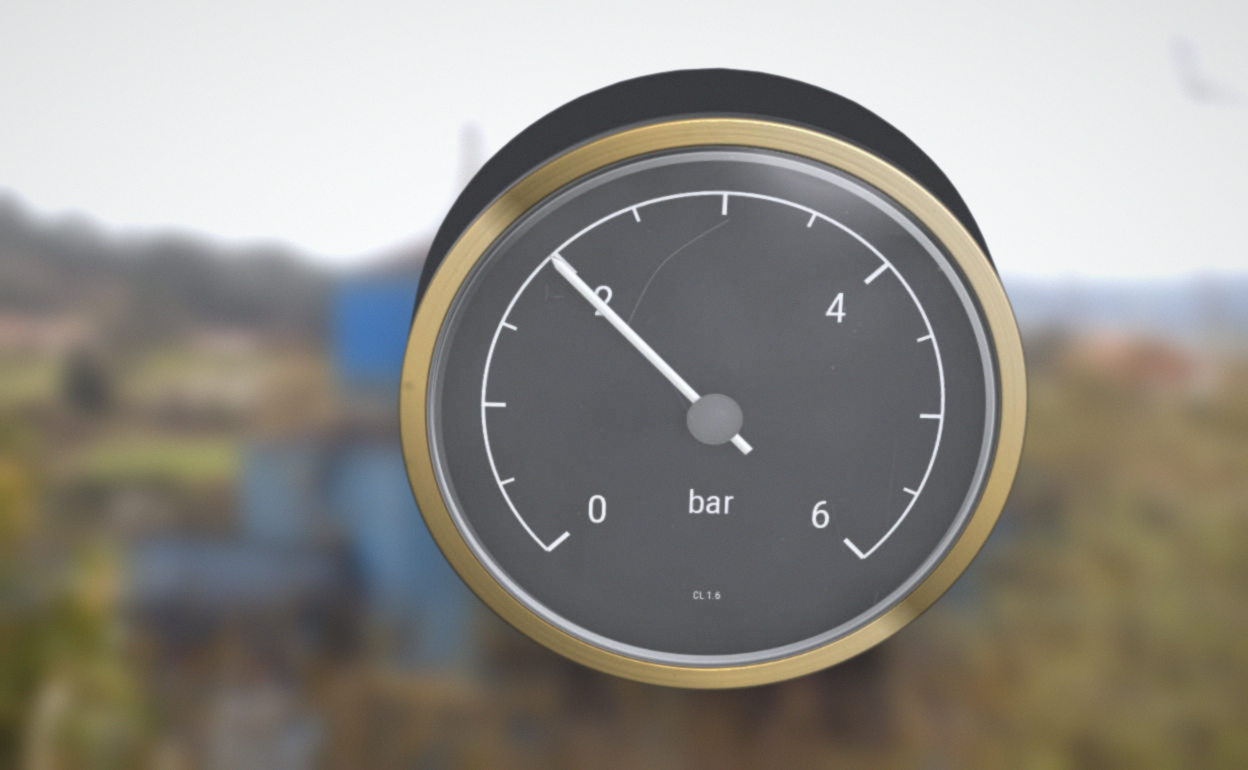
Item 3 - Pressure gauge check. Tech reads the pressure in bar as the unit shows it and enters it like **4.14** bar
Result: **2** bar
